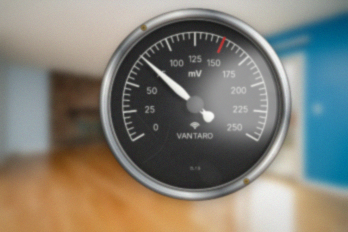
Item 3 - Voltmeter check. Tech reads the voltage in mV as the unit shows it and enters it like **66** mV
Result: **75** mV
